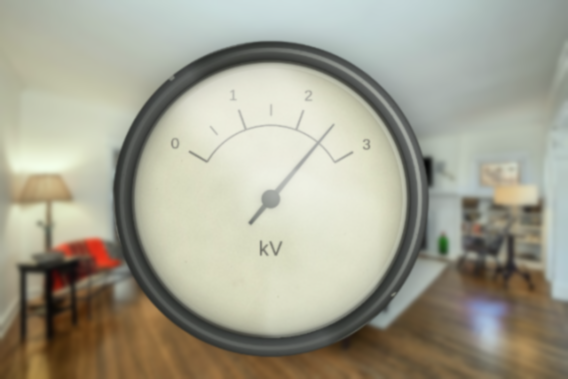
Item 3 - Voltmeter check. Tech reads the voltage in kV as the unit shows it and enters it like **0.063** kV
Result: **2.5** kV
